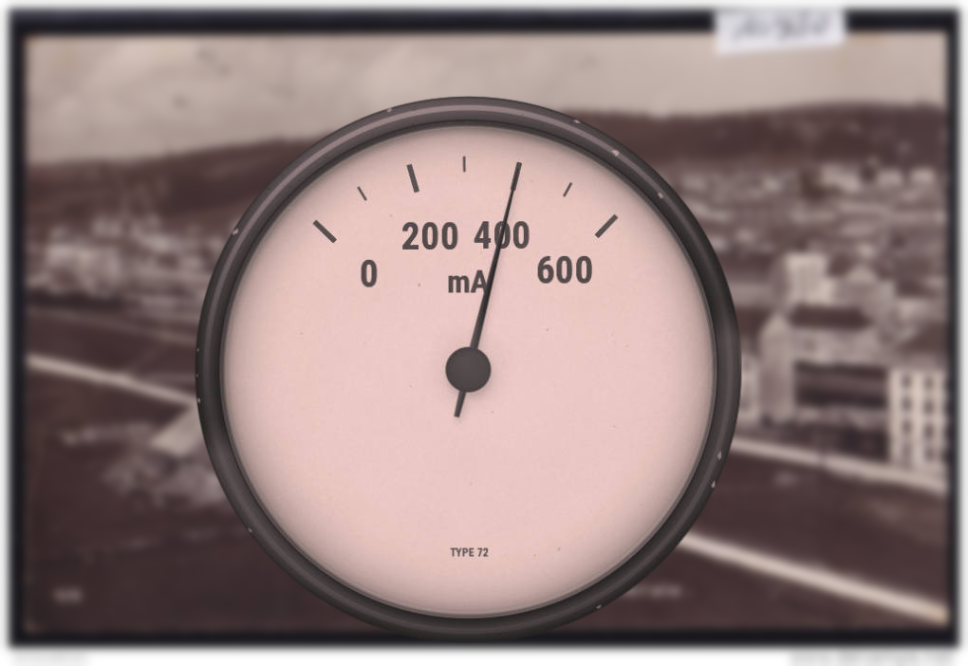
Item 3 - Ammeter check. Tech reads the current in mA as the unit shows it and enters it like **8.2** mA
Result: **400** mA
